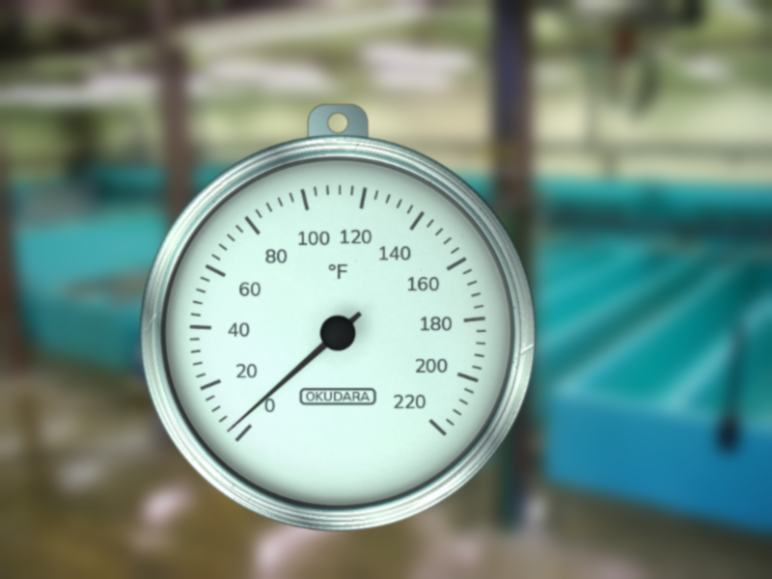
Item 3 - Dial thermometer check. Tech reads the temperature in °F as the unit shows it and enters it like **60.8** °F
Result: **4** °F
